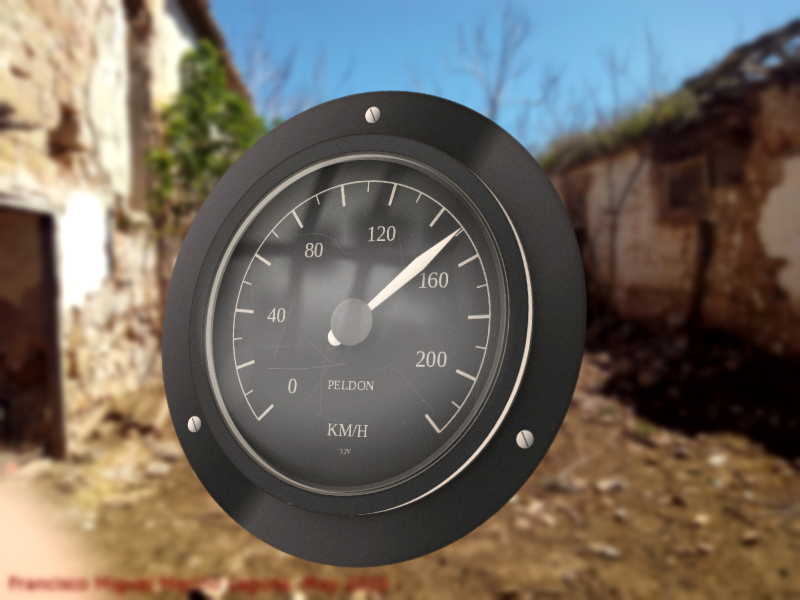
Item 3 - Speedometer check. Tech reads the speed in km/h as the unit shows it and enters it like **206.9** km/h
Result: **150** km/h
